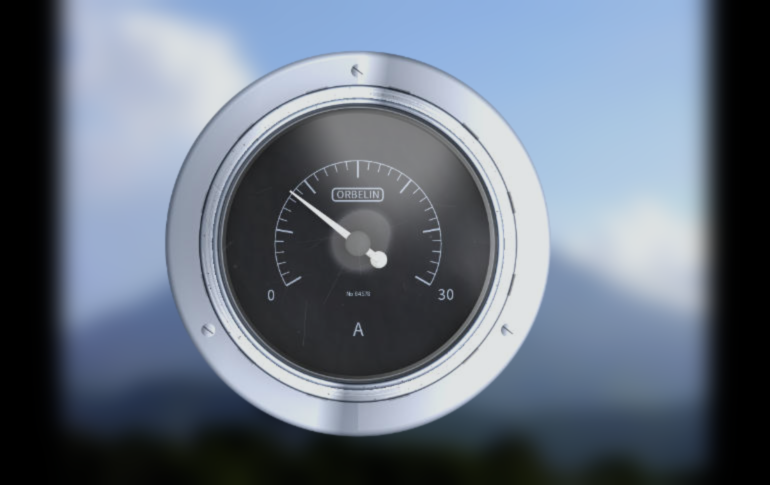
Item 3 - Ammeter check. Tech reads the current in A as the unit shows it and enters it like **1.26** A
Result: **8.5** A
